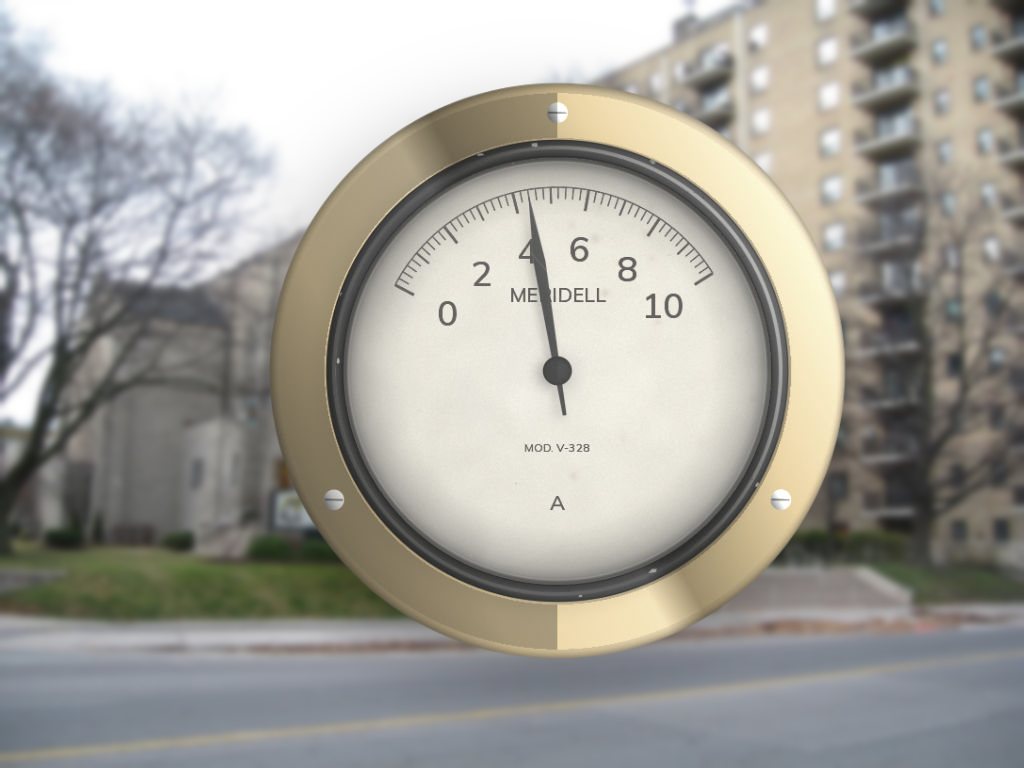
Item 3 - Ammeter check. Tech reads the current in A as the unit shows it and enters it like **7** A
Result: **4.4** A
